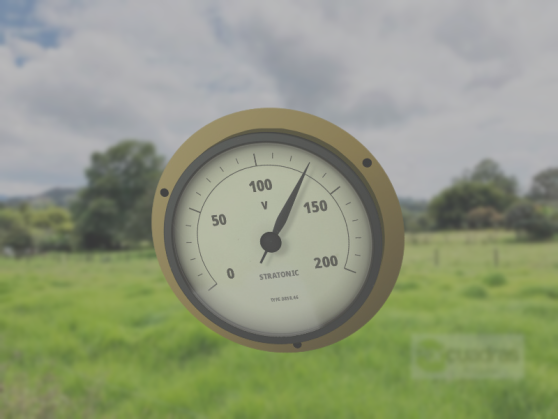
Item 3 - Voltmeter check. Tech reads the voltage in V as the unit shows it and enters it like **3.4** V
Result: **130** V
